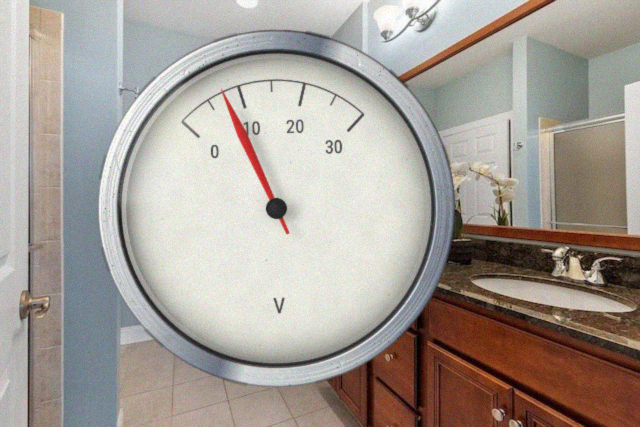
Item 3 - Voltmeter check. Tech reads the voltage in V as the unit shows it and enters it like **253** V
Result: **7.5** V
